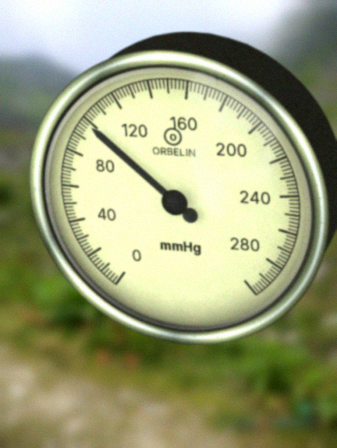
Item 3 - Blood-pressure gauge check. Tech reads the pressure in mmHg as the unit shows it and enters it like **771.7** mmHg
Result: **100** mmHg
